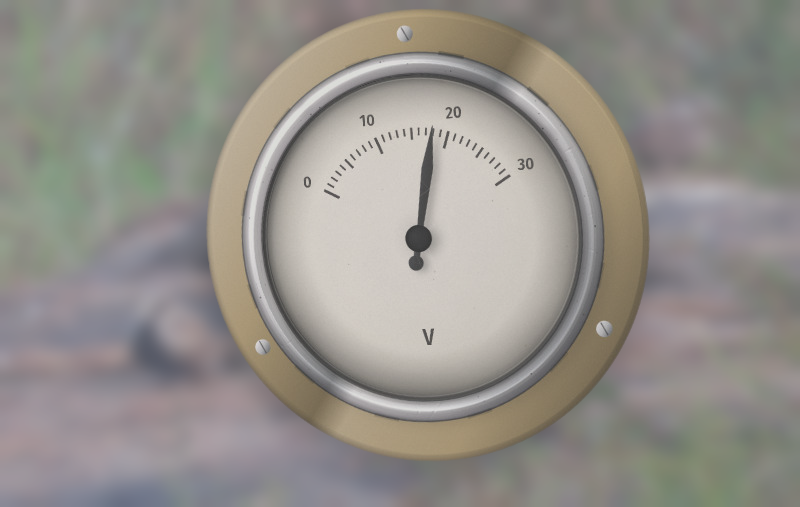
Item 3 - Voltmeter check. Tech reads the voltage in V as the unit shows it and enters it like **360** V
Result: **18** V
